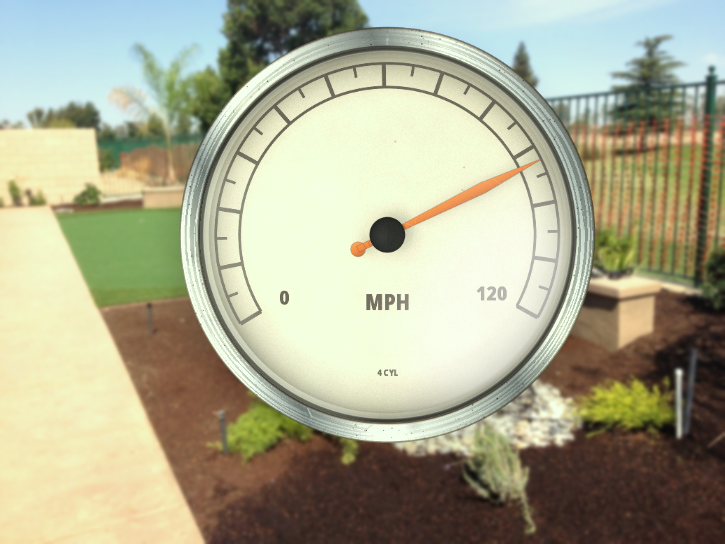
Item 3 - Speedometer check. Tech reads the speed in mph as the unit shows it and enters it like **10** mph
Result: **92.5** mph
